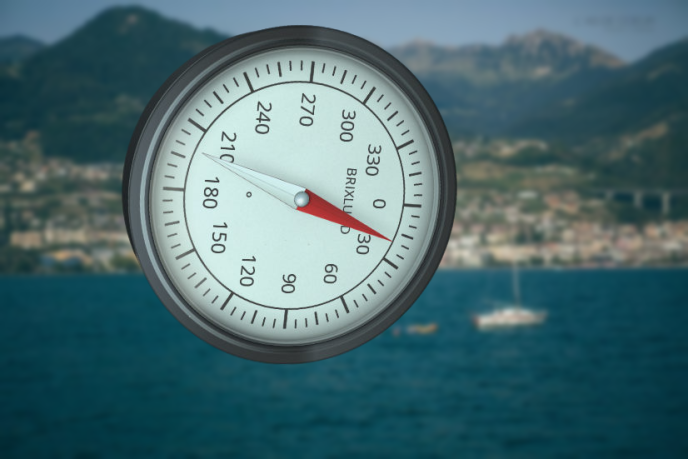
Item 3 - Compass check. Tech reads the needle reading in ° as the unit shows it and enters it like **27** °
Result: **20** °
